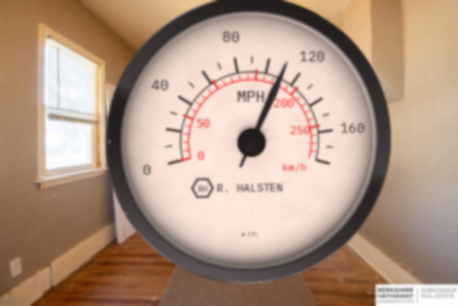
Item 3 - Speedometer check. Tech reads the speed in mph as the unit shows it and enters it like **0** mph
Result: **110** mph
